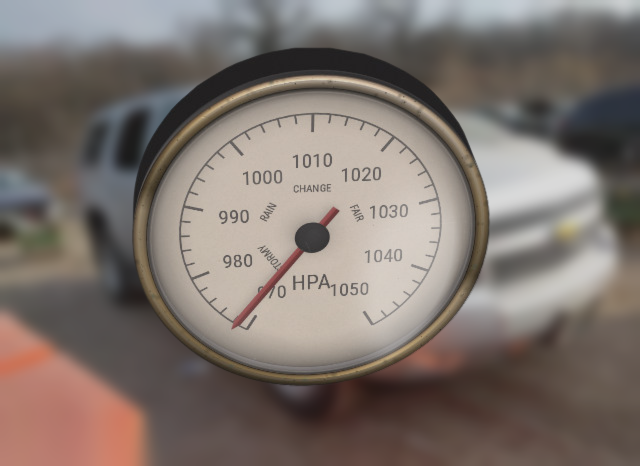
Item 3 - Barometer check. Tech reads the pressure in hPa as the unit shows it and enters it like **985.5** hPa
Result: **972** hPa
